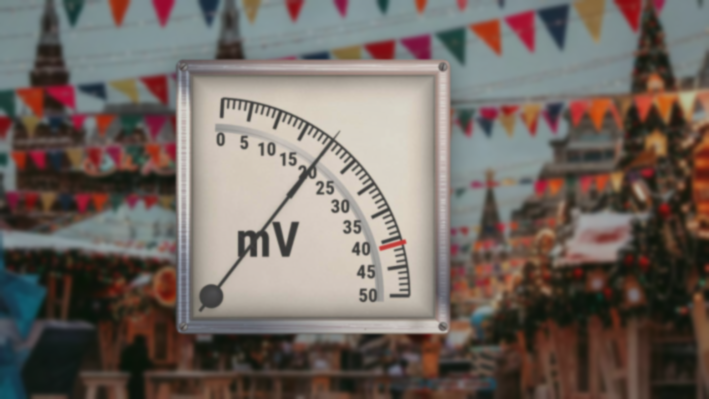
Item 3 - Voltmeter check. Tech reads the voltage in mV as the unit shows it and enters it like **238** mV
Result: **20** mV
